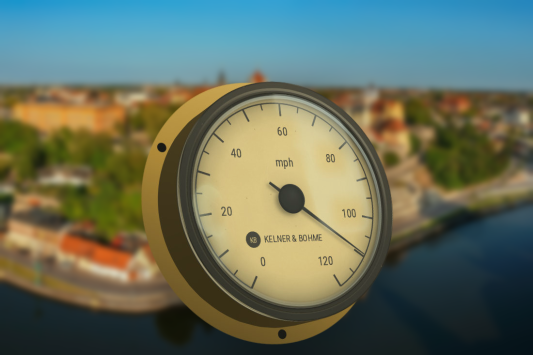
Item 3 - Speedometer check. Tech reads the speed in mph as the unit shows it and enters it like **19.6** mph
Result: **110** mph
